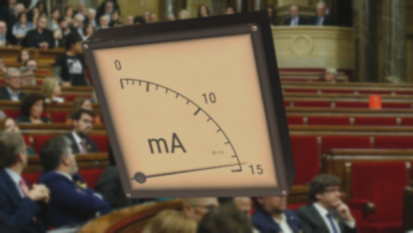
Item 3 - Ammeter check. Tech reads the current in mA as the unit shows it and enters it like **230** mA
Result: **14.5** mA
